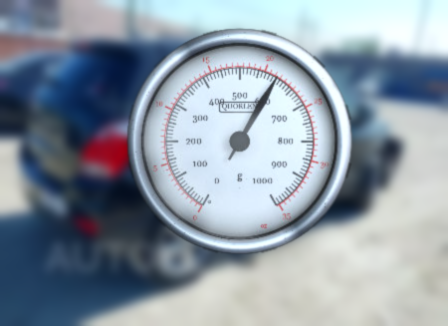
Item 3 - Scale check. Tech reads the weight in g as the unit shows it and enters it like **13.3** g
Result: **600** g
